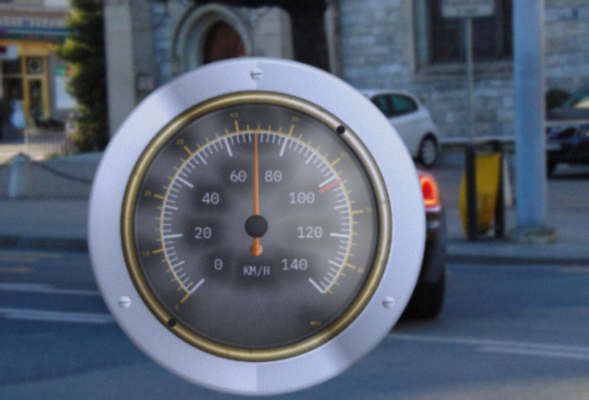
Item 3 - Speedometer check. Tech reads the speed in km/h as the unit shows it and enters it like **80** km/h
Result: **70** km/h
